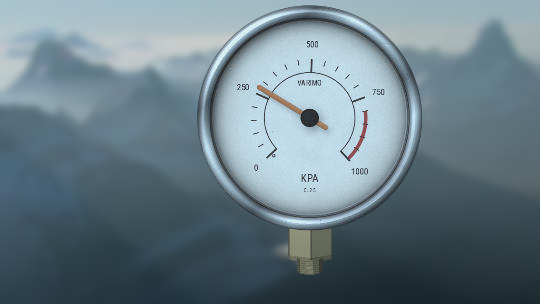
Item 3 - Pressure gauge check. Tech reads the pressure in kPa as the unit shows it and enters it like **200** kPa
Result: **275** kPa
